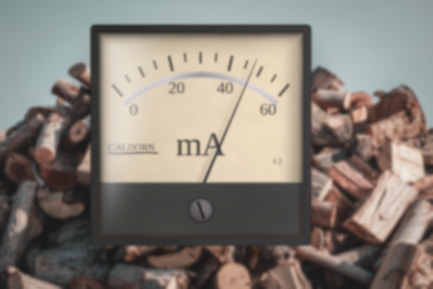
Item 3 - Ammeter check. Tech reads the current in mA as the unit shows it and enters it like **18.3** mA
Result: **47.5** mA
